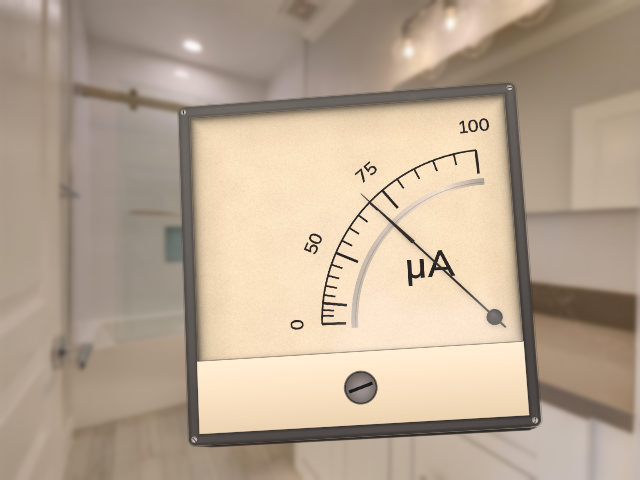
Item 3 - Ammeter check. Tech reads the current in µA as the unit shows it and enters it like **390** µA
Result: **70** µA
